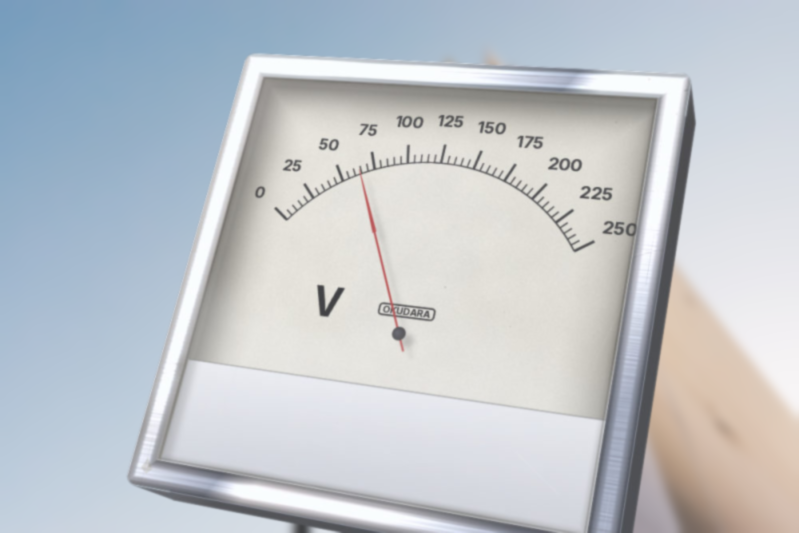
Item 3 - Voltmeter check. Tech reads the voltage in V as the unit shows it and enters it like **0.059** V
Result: **65** V
